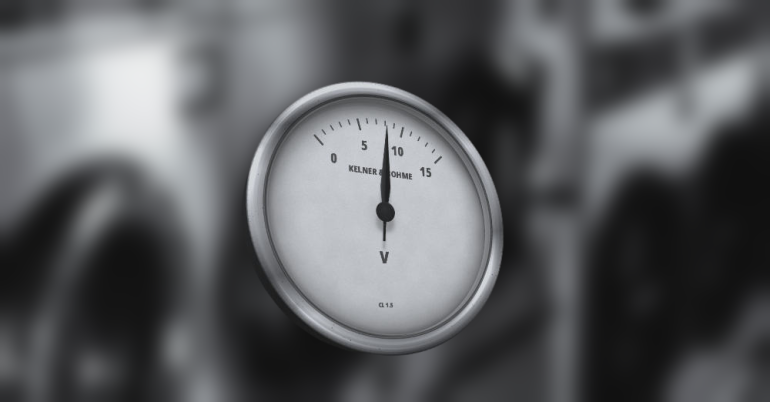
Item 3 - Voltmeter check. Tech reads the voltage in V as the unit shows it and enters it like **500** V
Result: **8** V
